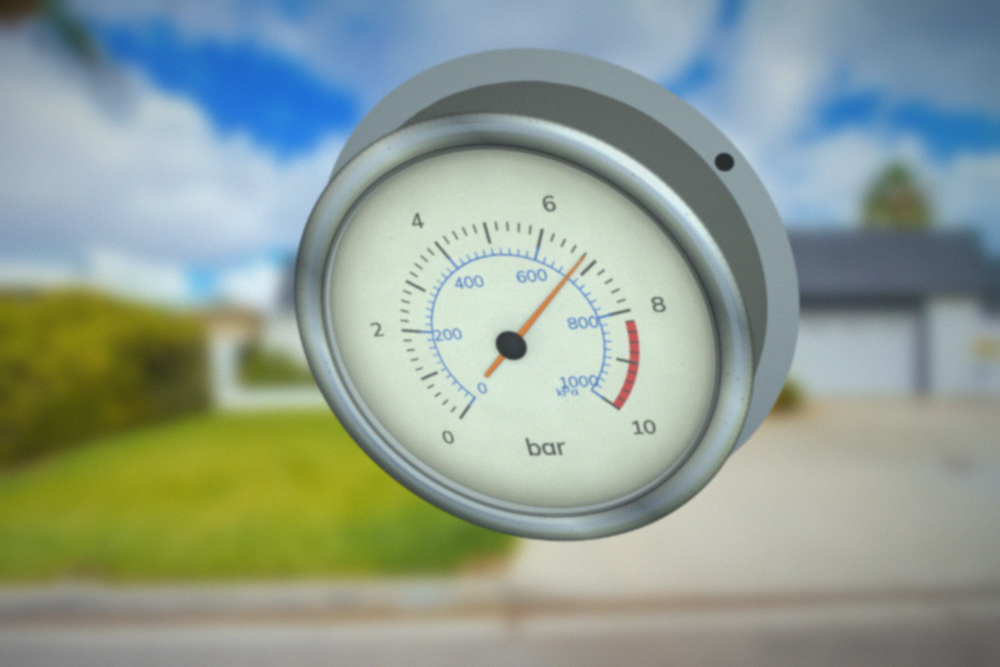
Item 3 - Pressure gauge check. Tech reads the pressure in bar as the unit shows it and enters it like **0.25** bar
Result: **6.8** bar
